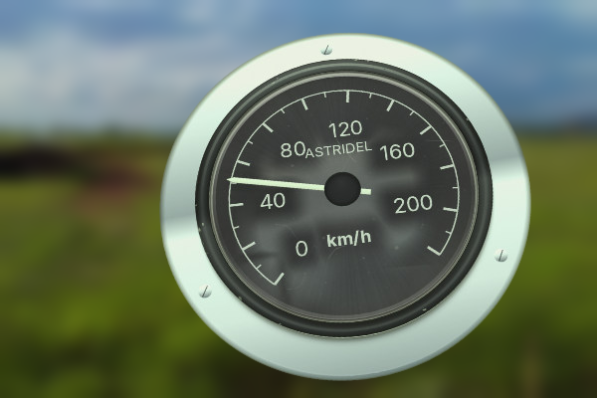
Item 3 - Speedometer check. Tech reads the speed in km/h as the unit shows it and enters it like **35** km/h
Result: **50** km/h
